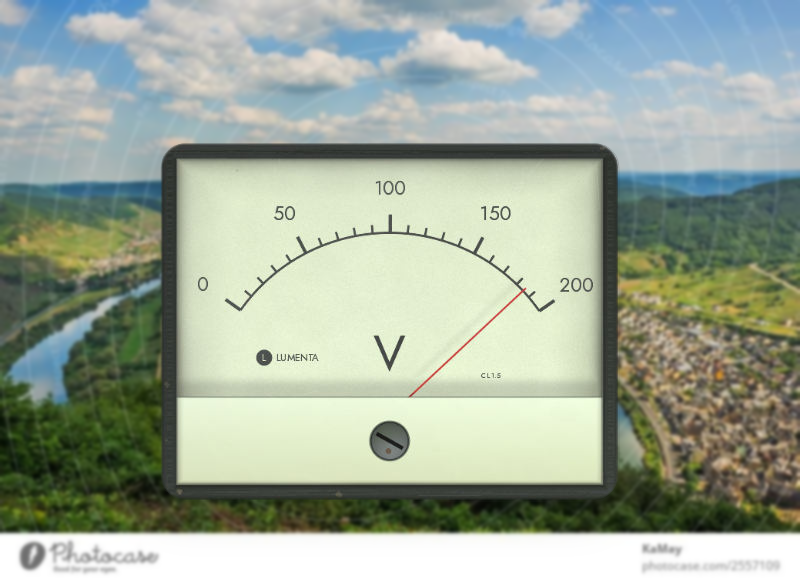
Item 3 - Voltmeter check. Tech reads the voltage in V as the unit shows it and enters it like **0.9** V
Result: **185** V
